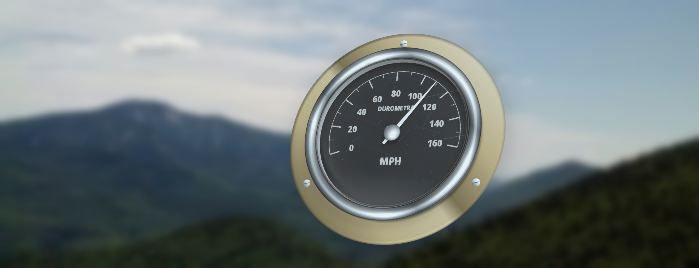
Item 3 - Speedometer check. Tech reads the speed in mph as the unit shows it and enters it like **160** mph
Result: **110** mph
